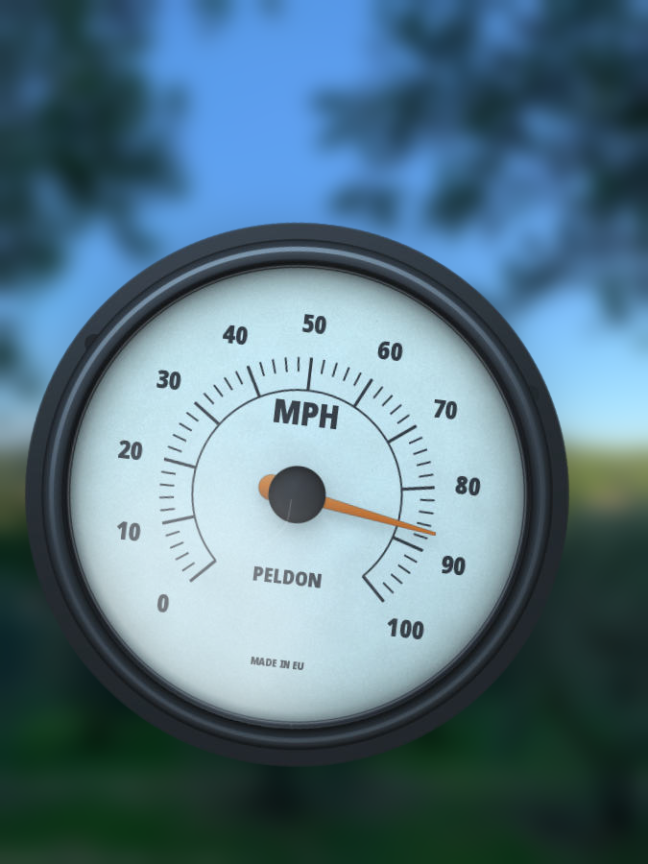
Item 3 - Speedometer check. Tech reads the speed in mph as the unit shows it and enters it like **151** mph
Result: **87** mph
